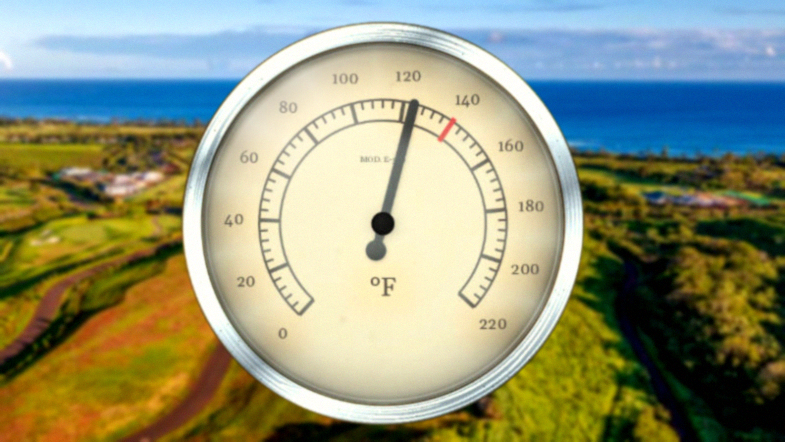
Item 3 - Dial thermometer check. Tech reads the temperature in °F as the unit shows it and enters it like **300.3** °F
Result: **124** °F
